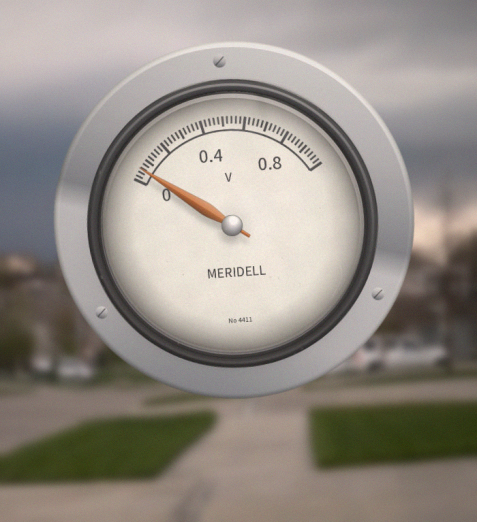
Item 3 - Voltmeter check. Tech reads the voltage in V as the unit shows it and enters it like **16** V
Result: **0.06** V
